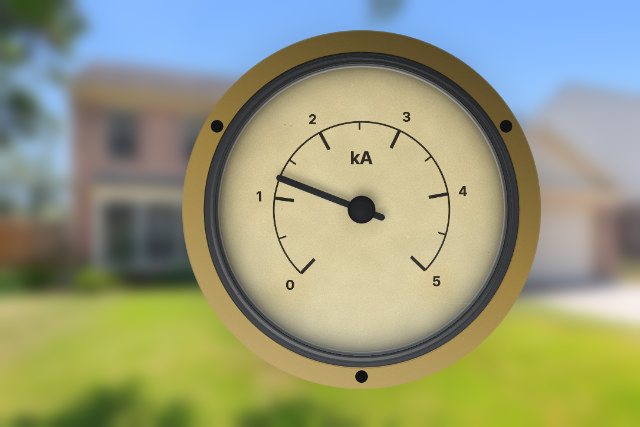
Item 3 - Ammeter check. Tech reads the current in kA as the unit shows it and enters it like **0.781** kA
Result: **1.25** kA
